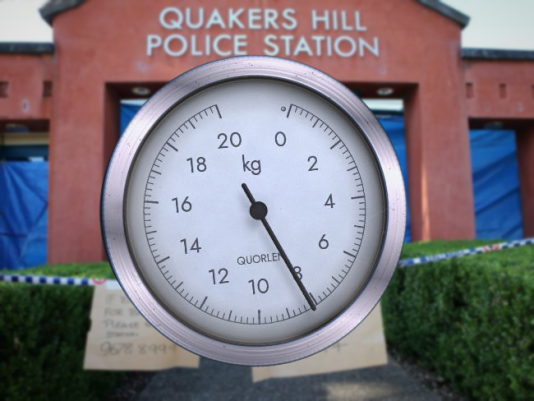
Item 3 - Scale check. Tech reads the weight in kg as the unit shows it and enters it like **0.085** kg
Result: **8.2** kg
